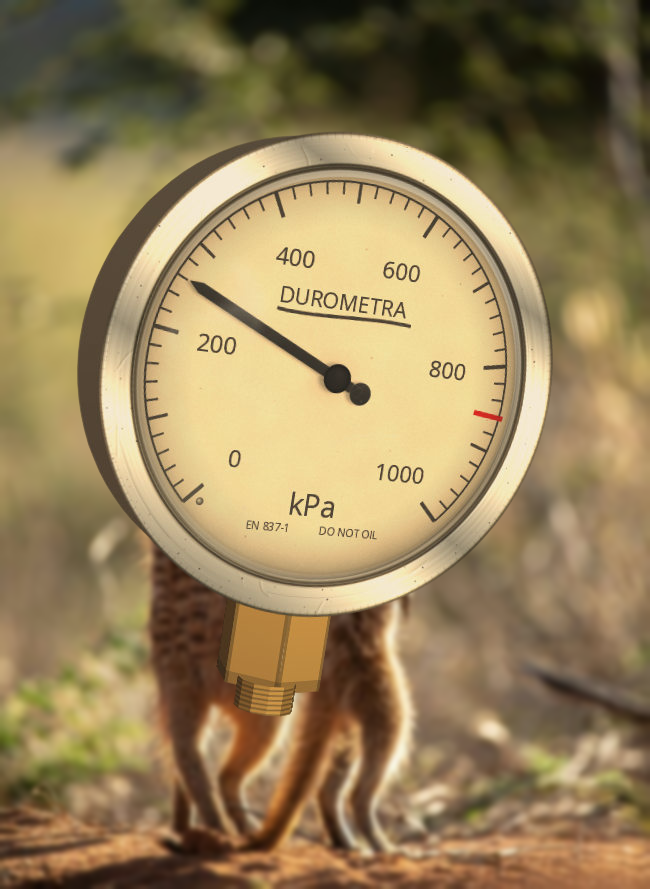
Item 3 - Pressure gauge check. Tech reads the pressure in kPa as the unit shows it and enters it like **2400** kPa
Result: **260** kPa
